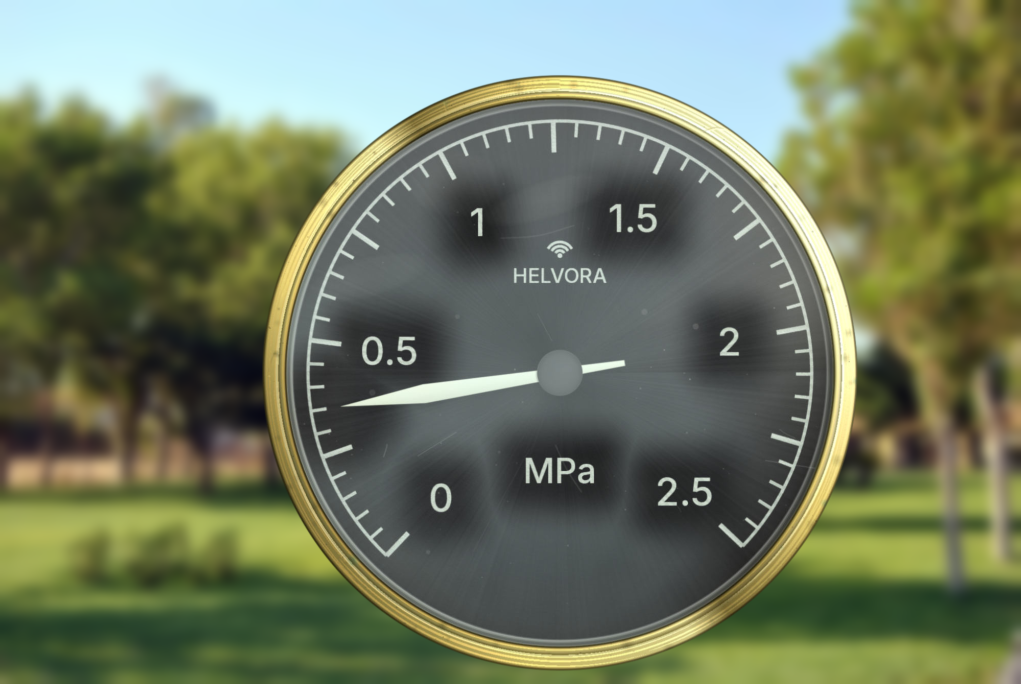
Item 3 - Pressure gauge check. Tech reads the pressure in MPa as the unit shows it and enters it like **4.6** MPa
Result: **0.35** MPa
